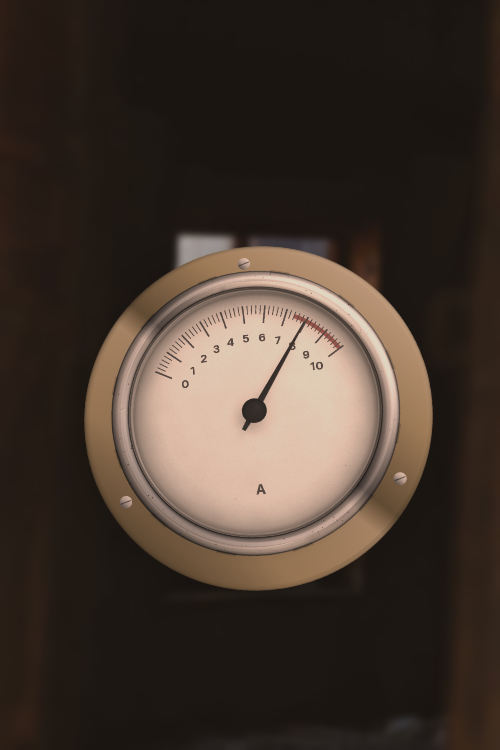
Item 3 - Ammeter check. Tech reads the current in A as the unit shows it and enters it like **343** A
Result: **8** A
